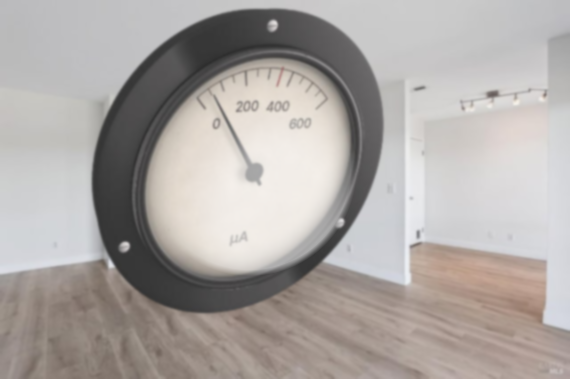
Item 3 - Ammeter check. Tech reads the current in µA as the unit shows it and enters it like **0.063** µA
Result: **50** µA
